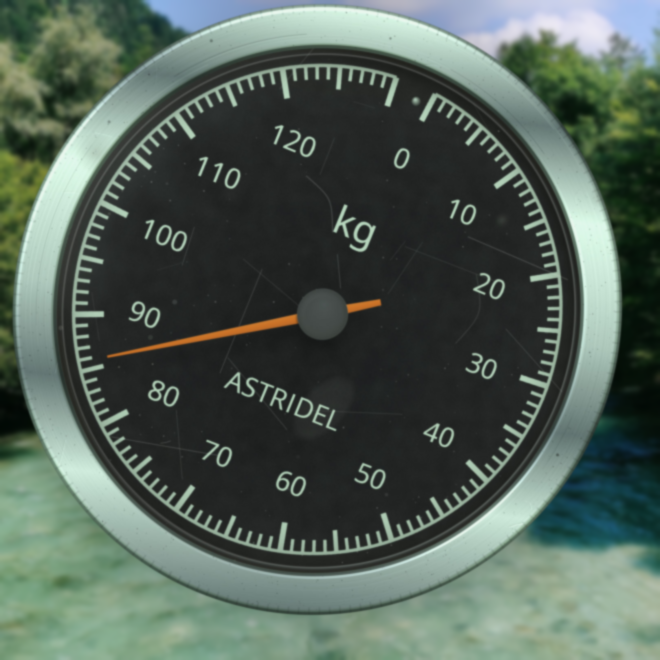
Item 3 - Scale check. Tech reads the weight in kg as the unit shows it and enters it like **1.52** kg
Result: **86** kg
